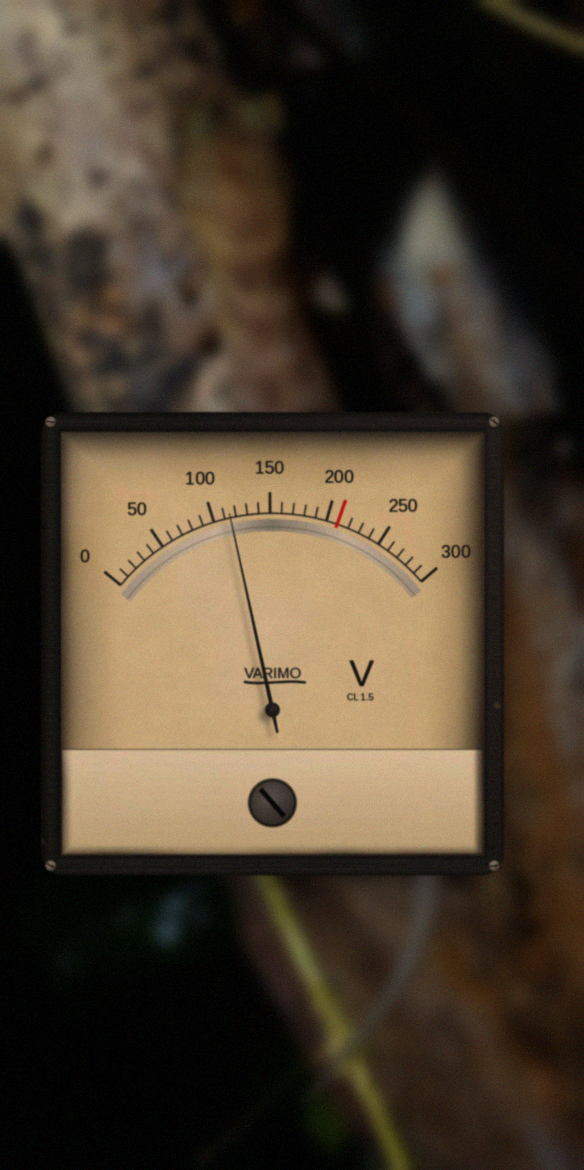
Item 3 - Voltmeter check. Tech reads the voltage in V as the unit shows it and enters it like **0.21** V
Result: **115** V
